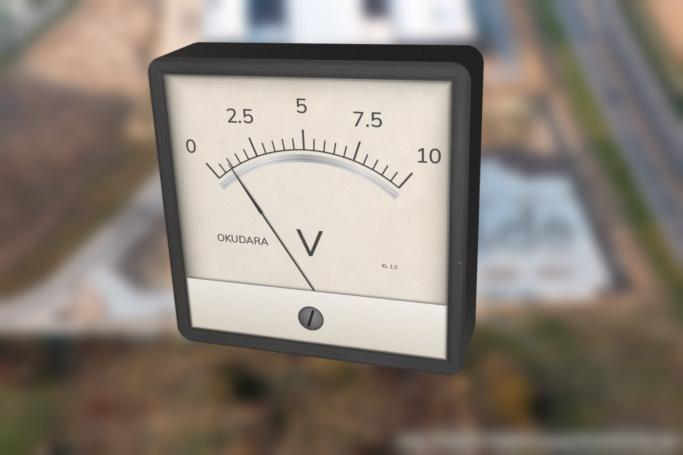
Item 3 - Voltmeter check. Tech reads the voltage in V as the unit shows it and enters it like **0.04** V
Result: **1** V
